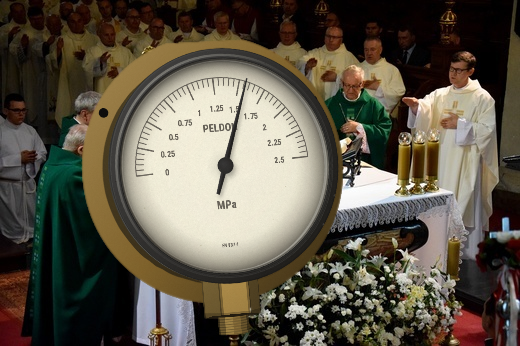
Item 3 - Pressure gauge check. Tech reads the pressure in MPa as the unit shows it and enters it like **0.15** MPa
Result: **1.55** MPa
